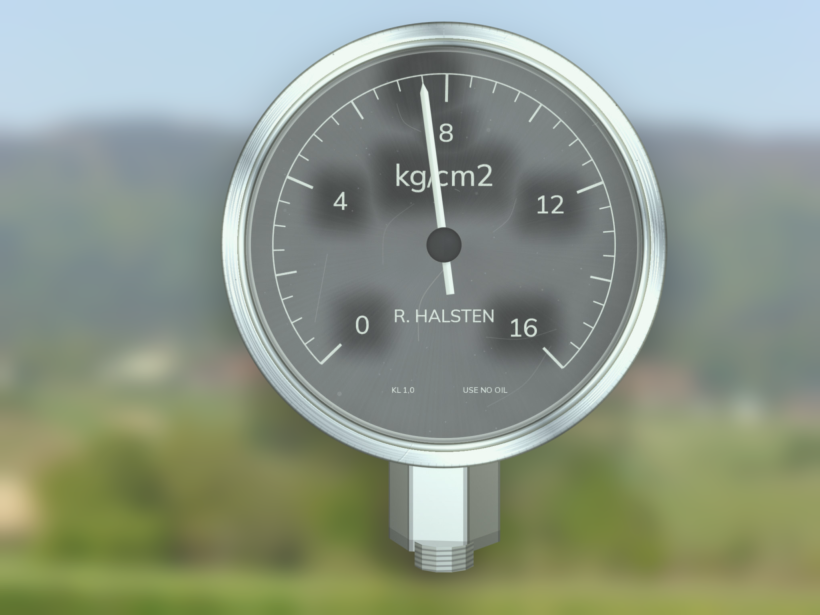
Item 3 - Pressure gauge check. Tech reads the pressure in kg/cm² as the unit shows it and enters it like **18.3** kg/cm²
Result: **7.5** kg/cm²
